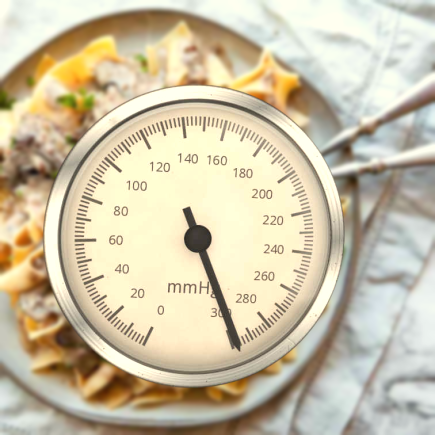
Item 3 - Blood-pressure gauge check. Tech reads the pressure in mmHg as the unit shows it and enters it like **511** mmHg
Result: **298** mmHg
